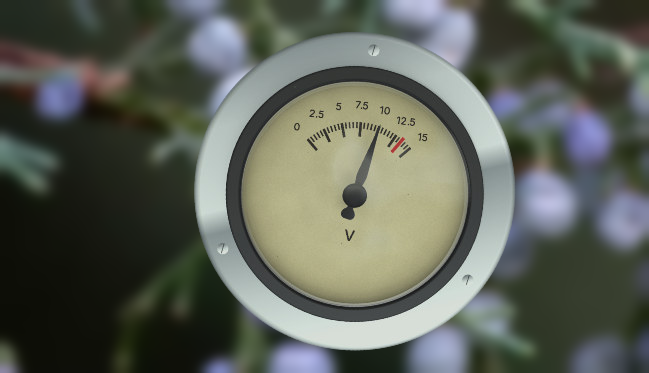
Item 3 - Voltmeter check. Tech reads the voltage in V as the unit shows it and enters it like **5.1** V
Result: **10** V
